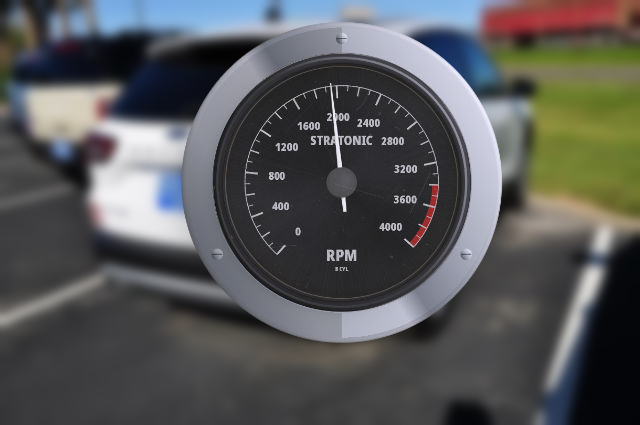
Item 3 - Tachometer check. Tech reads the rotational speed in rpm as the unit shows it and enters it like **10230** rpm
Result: **1950** rpm
